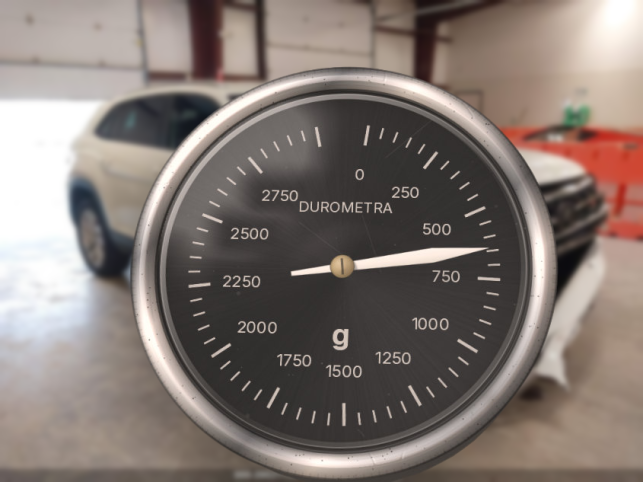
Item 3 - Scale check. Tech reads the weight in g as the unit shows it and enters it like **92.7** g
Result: **650** g
